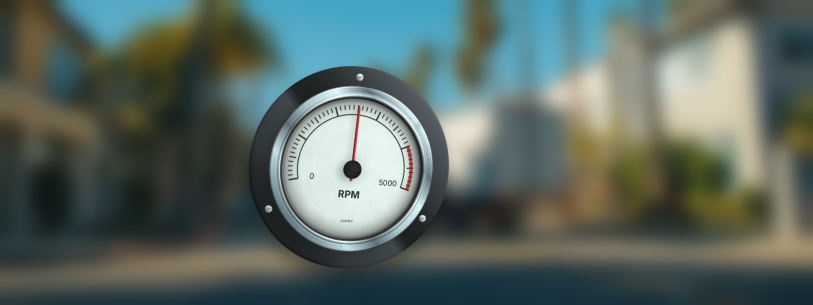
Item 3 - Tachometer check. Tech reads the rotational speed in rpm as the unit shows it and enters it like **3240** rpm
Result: **2500** rpm
